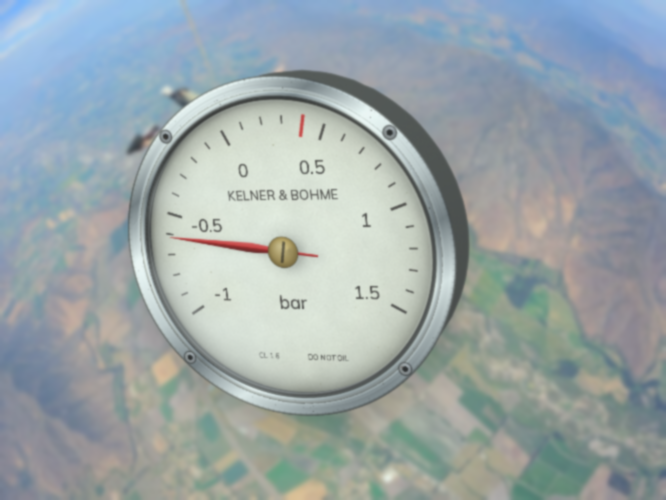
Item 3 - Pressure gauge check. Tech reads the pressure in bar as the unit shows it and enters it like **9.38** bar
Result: **-0.6** bar
